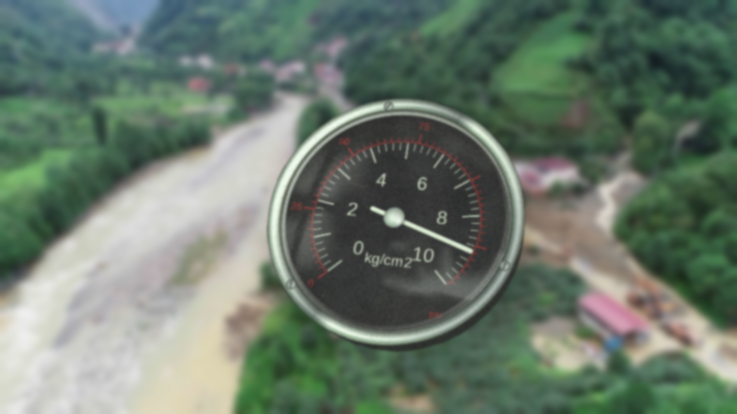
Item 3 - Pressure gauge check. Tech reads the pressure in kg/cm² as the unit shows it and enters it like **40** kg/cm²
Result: **9** kg/cm²
